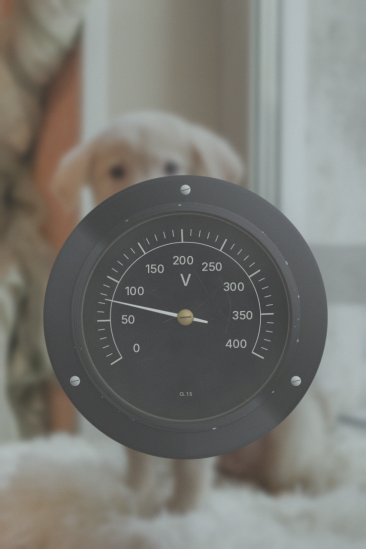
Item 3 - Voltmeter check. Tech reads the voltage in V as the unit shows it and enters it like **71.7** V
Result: **75** V
